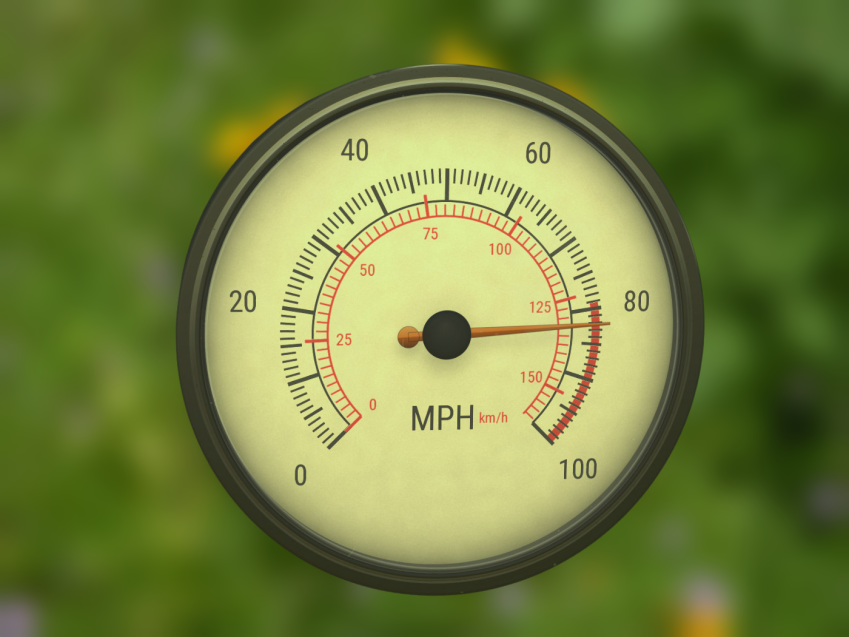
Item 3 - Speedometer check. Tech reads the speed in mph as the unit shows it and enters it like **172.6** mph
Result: **82** mph
